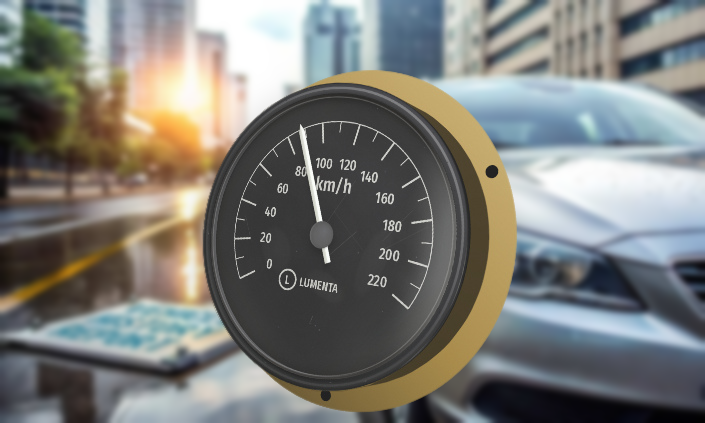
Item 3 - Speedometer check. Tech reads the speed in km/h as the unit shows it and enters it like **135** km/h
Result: **90** km/h
